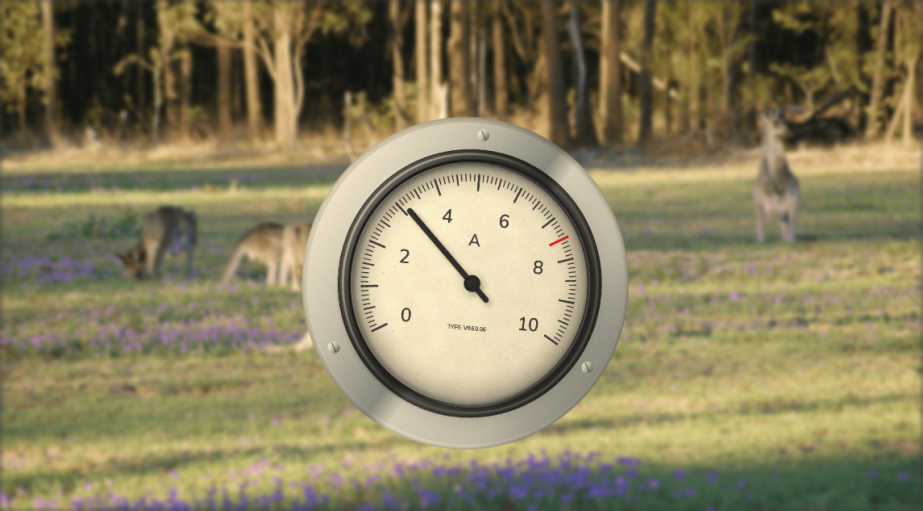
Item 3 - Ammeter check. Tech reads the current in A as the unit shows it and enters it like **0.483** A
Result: **3.1** A
